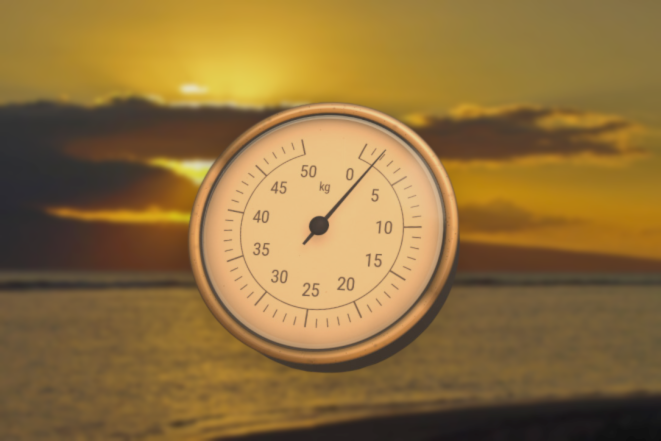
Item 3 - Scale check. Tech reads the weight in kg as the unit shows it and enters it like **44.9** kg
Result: **2** kg
